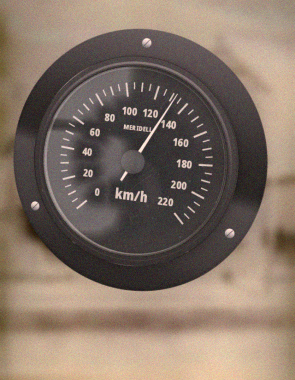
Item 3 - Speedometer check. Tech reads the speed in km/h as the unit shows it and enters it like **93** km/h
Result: **132.5** km/h
